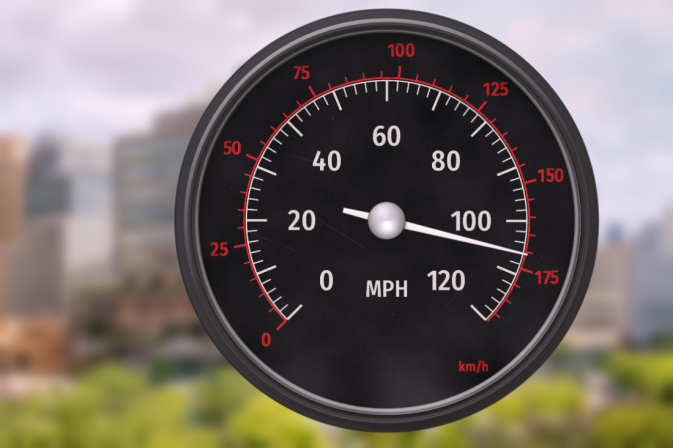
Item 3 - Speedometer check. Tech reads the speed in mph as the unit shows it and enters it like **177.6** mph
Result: **106** mph
